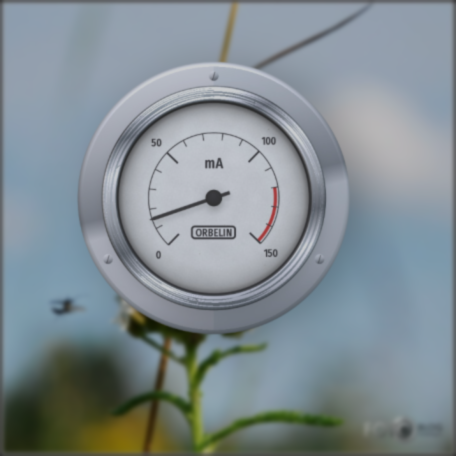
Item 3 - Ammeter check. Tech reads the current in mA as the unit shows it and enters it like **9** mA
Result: **15** mA
